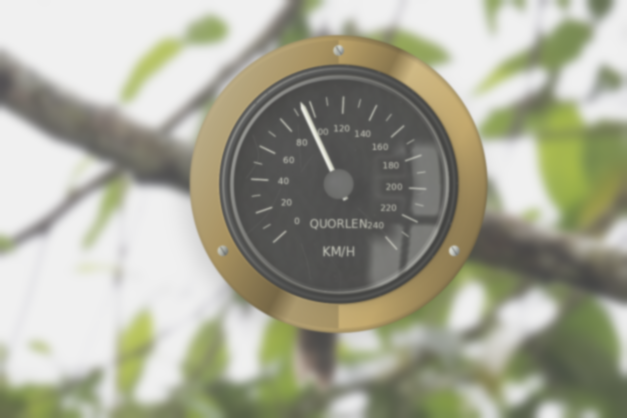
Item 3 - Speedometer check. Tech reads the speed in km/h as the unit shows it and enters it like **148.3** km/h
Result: **95** km/h
